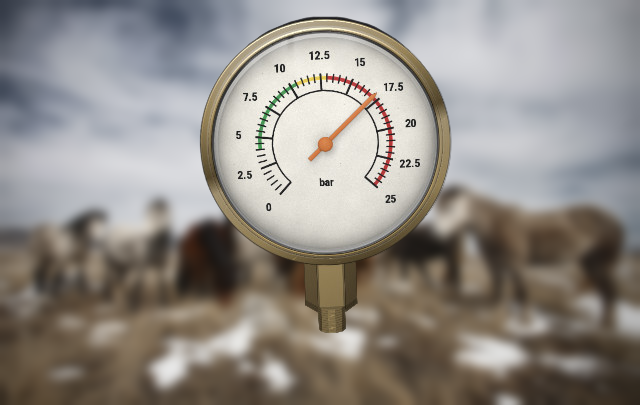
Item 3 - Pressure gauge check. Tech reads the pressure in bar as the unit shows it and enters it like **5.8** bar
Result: **17** bar
